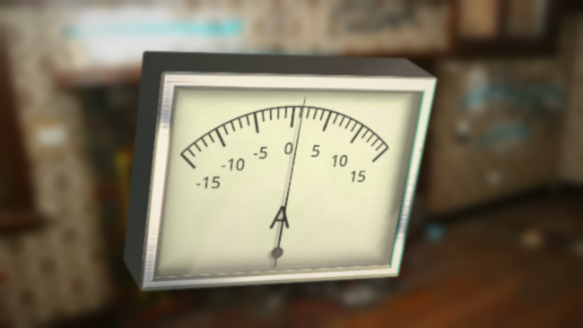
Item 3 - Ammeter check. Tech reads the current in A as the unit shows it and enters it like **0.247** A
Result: **1** A
